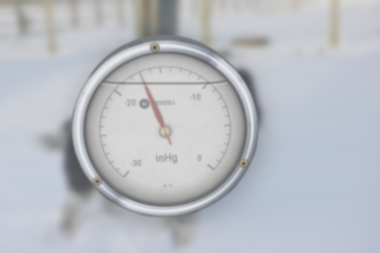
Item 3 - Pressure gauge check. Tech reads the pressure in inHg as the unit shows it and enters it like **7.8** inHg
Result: **-17** inHg
